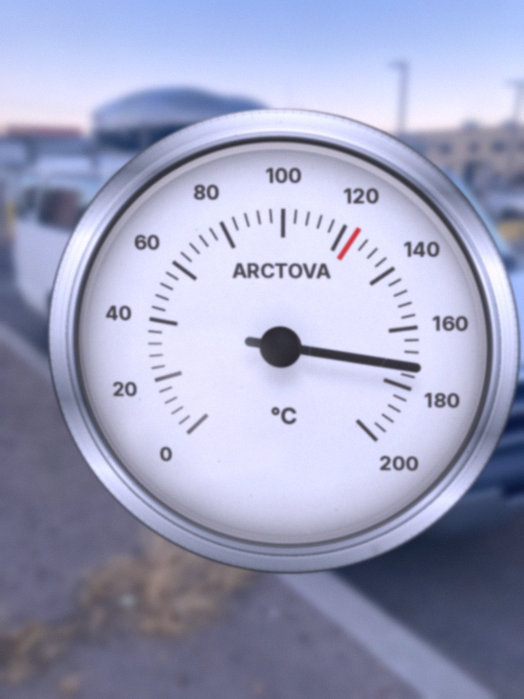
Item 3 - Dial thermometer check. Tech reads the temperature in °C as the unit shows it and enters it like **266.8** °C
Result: **172** °C
